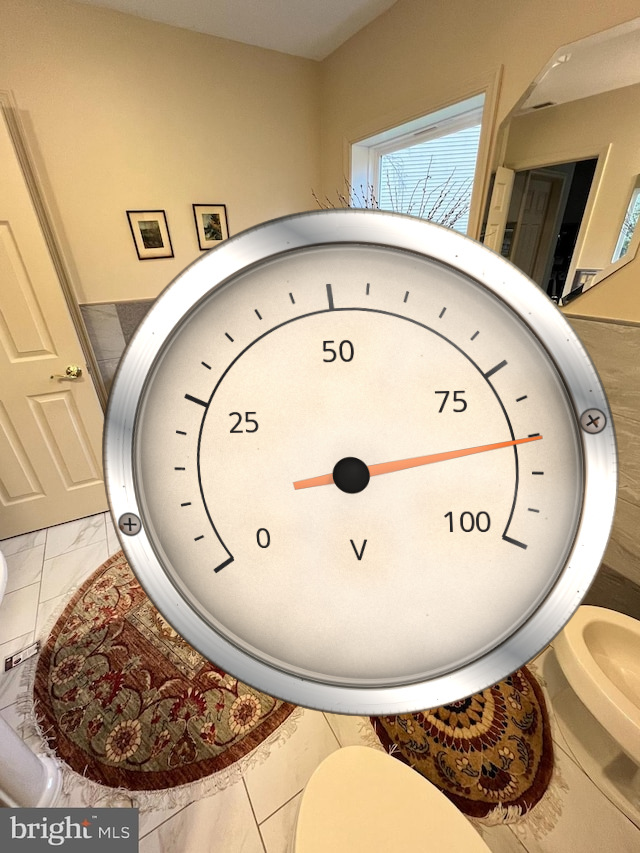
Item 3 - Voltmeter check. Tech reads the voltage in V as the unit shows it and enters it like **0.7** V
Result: **85** V
